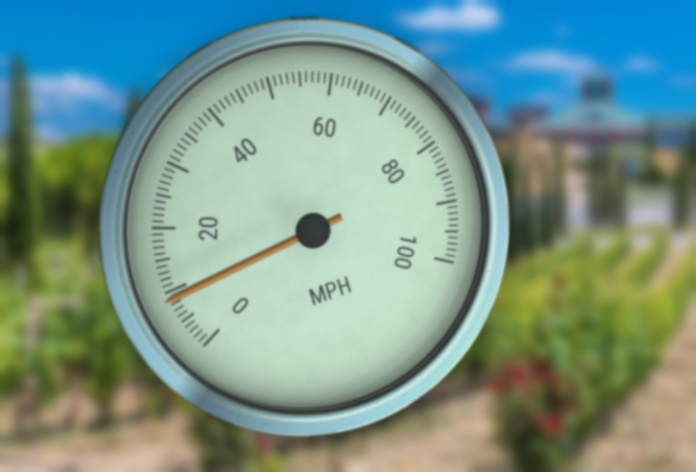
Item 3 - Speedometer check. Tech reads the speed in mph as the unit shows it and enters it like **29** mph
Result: **9** mph
